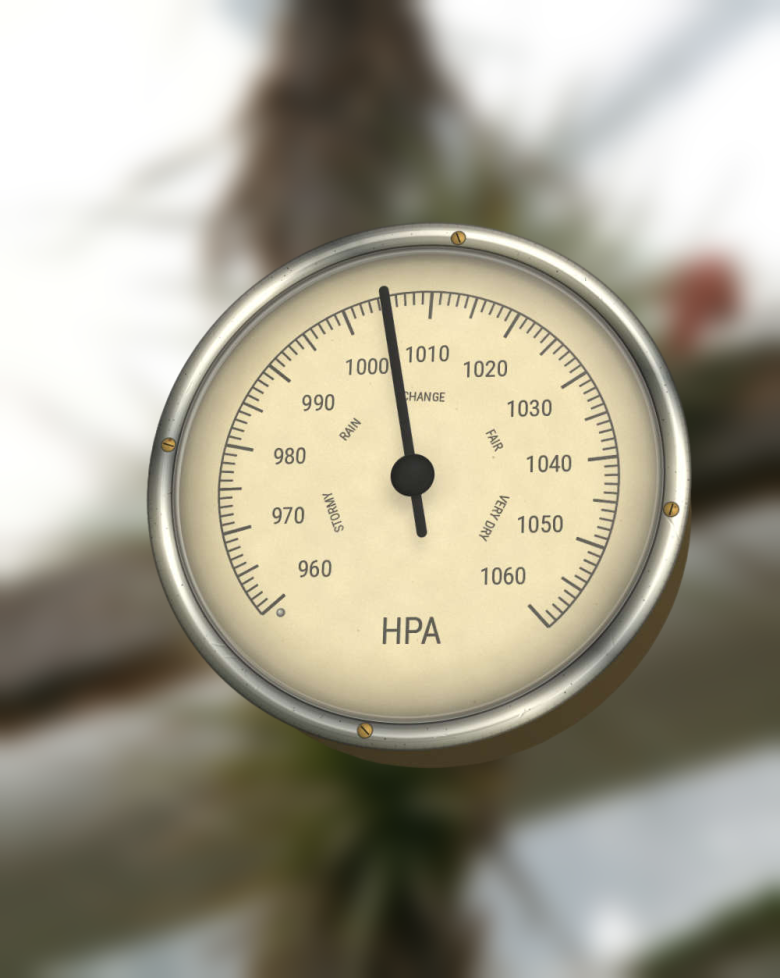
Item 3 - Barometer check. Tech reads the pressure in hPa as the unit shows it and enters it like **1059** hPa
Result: **1005** hPa
